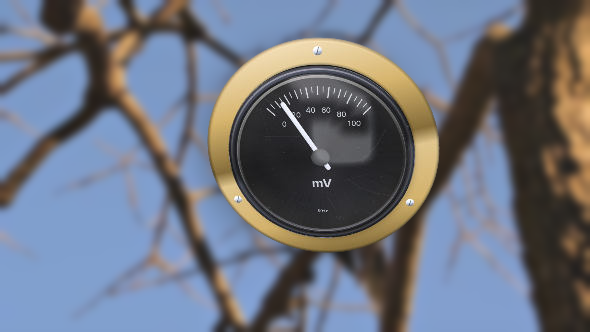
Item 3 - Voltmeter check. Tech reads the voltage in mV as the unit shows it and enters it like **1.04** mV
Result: **15** mV
